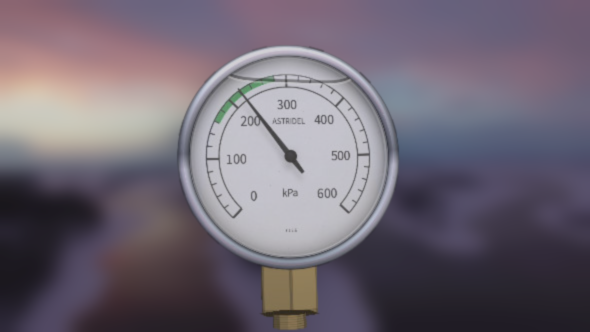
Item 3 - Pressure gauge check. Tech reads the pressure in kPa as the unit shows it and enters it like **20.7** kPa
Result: **220** kPa
